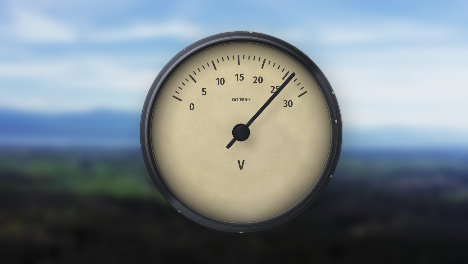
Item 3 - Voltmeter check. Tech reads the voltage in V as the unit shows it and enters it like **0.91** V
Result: **26** V
